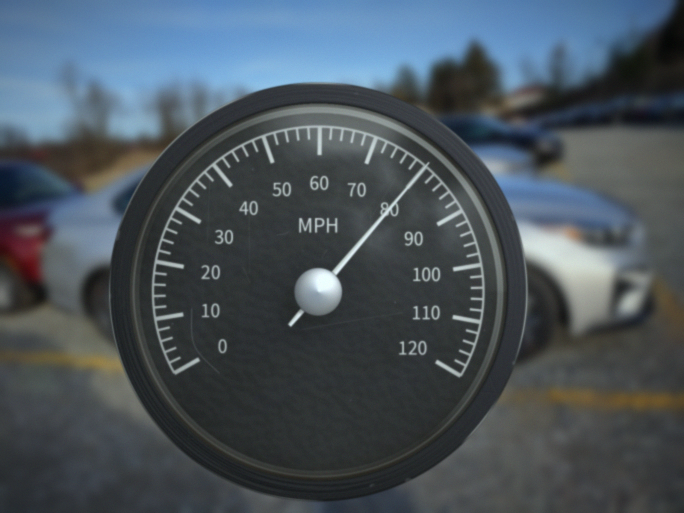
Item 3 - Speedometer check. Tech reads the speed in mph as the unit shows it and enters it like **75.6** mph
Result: **80** mph
